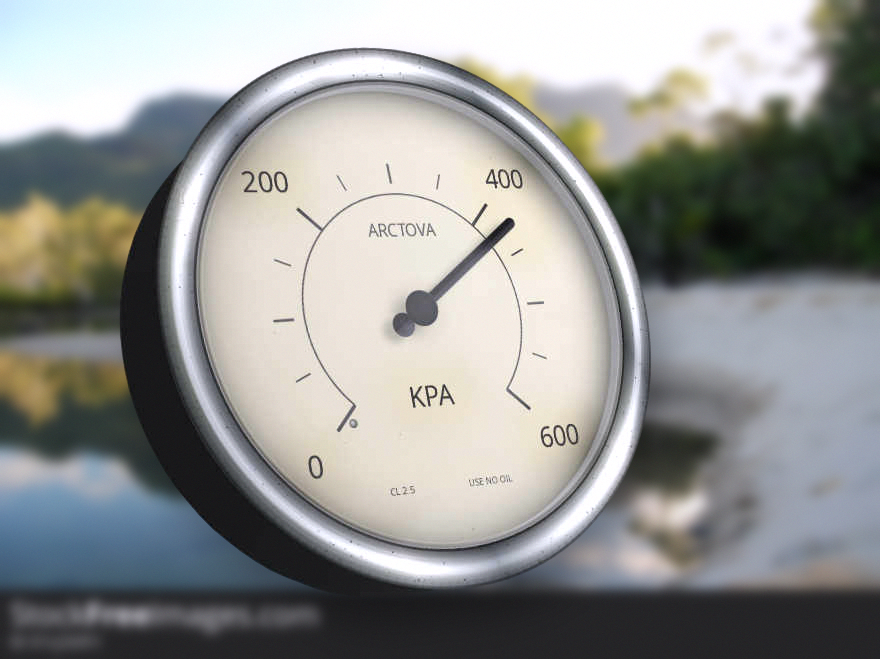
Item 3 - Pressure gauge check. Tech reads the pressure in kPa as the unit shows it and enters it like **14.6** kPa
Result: **425** kPa
